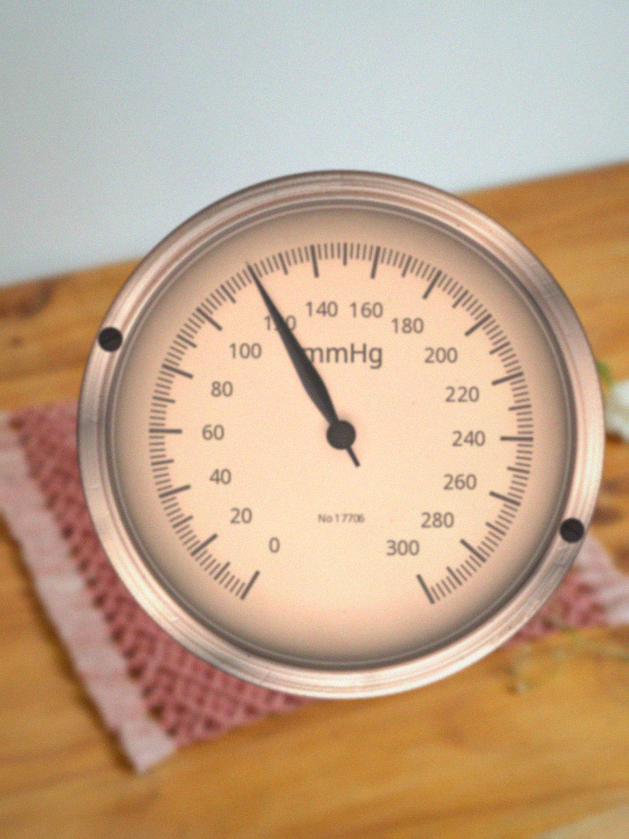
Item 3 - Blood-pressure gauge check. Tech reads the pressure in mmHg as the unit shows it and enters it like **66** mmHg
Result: **120** mmHg
